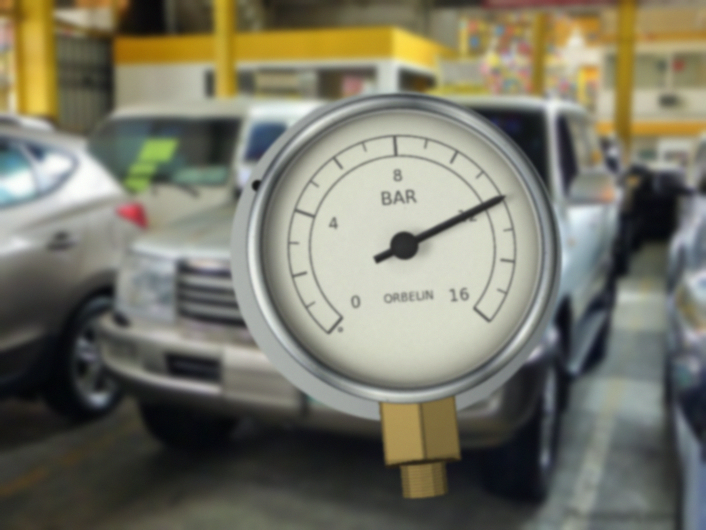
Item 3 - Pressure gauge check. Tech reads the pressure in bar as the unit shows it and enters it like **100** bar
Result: **12** bar
